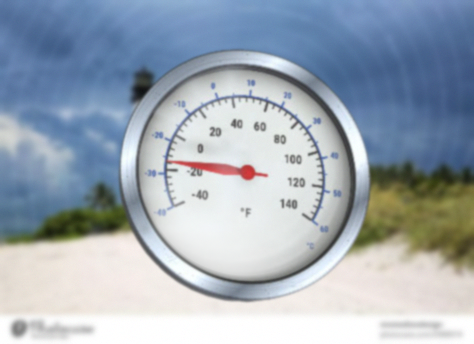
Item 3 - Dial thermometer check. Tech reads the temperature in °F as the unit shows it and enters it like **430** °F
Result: **-16** °F
